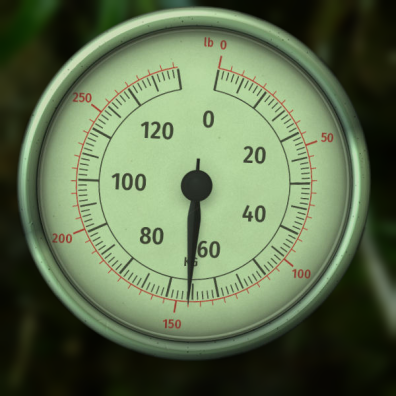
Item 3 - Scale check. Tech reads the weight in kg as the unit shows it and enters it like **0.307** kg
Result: **66** kg
